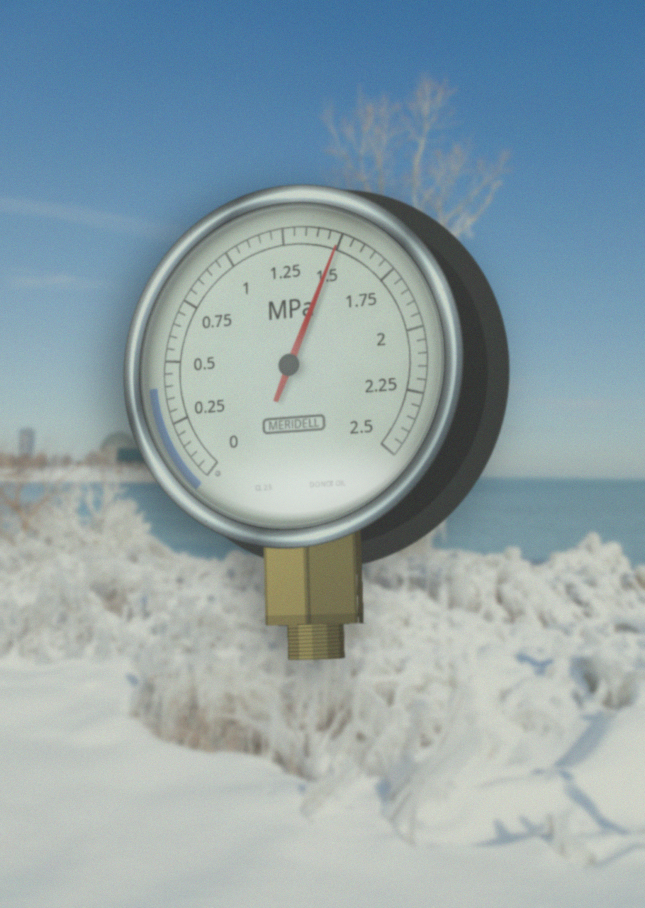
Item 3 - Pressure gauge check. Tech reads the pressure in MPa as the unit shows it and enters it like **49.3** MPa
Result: **1.5** MPa
